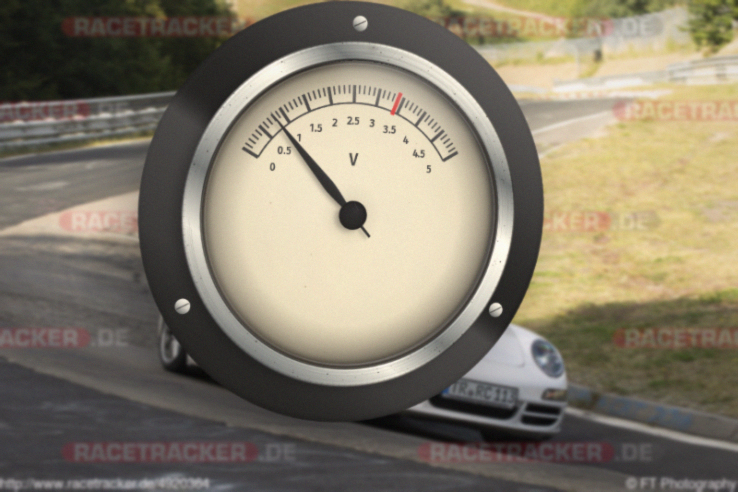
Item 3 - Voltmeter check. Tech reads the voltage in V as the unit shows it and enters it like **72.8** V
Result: **0.8** V
